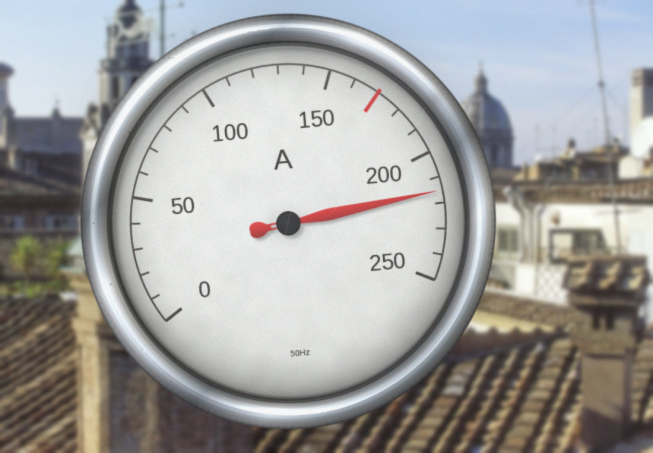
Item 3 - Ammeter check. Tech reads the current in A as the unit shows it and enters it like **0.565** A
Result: **215** A
